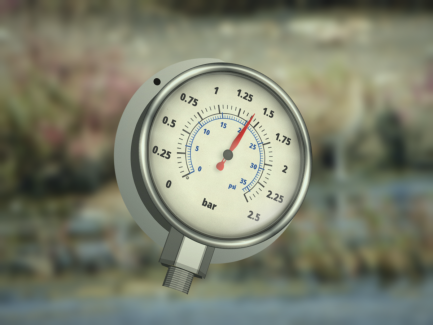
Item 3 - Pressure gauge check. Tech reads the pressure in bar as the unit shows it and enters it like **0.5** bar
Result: **1.4** bar
